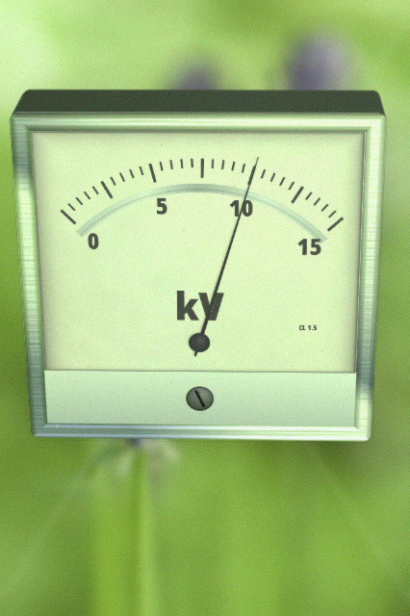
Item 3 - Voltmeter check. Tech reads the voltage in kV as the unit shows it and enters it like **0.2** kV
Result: **10** kV
